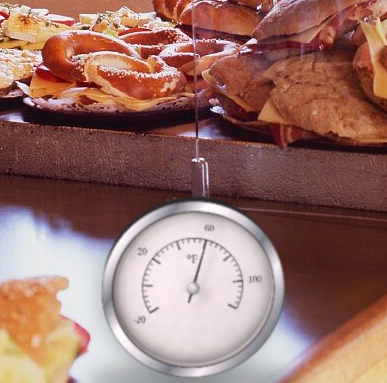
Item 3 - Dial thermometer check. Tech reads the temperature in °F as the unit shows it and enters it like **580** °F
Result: **60** °F
